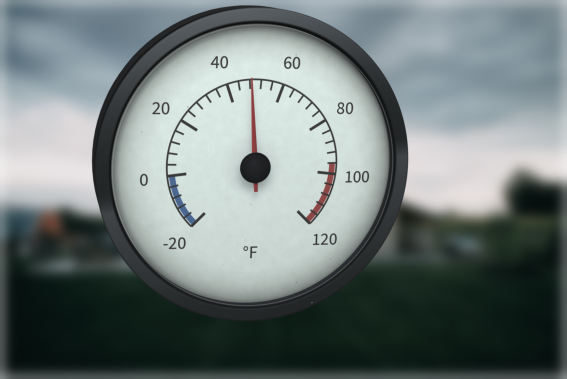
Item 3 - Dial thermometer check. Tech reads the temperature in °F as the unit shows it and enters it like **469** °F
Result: **48** °F
